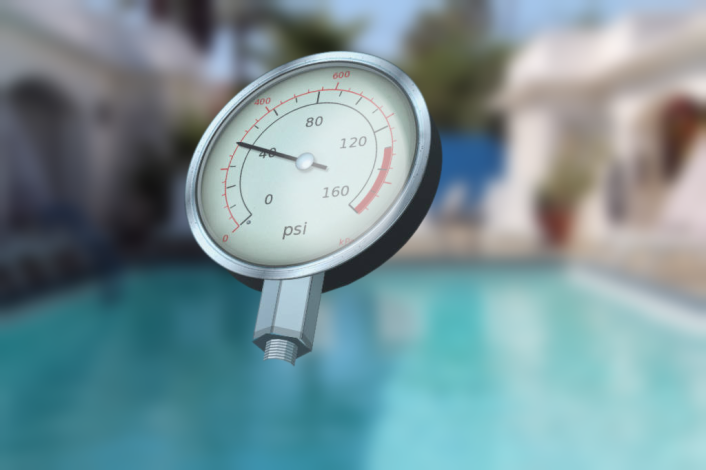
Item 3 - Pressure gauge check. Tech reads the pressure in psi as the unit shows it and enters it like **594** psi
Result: **40** psi
